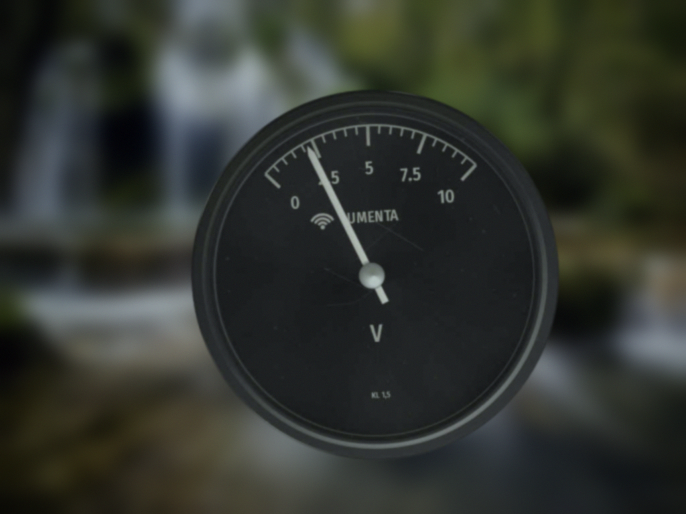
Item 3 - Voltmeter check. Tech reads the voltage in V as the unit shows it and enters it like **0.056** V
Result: **2.25** V
